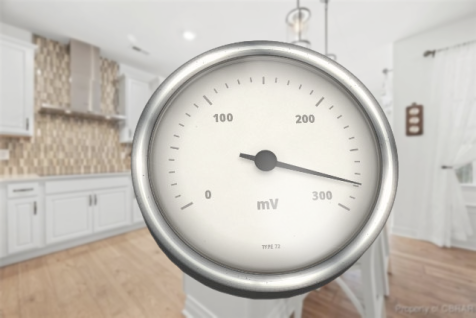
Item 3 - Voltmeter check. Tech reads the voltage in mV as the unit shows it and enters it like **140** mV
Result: **280** mV
